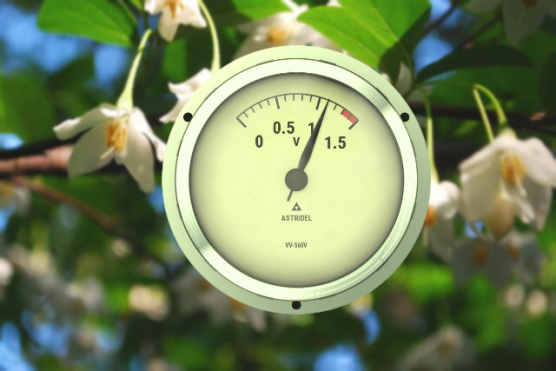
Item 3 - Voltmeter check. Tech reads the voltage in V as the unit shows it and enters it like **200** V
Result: **1.1** V
